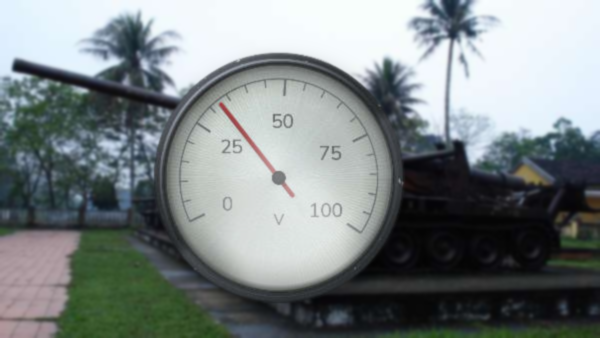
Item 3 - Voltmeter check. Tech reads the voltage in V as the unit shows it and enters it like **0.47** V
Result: **32.5** V
